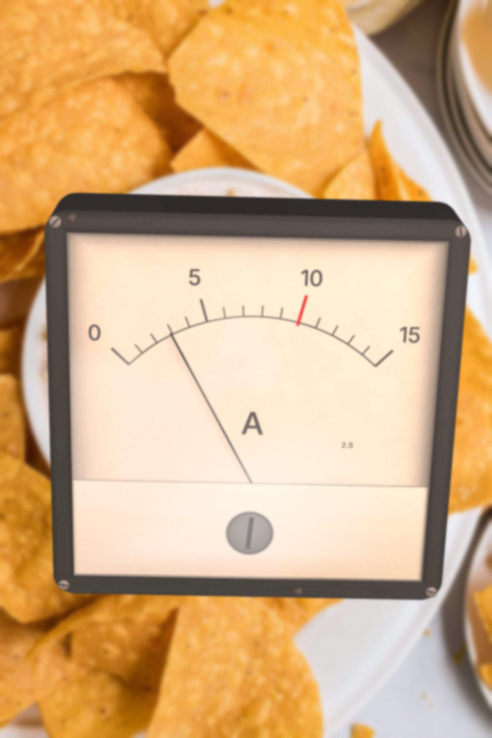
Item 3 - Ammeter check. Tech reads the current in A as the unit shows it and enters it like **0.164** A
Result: **3** A
